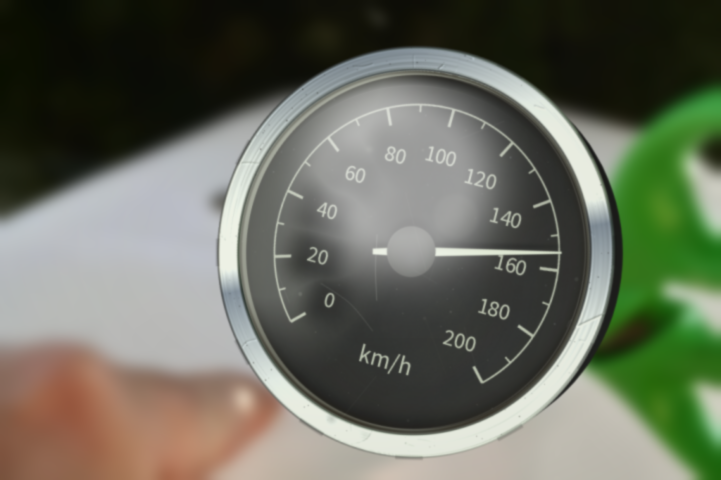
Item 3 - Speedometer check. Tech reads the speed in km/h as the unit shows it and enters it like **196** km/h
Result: **155** km/h
